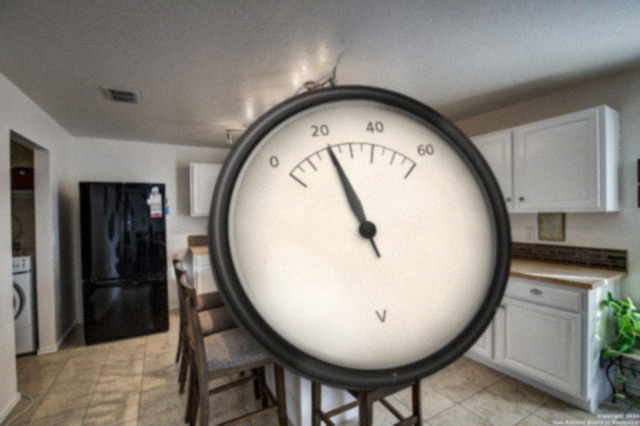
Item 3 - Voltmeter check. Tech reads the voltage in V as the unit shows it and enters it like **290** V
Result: **20** V
